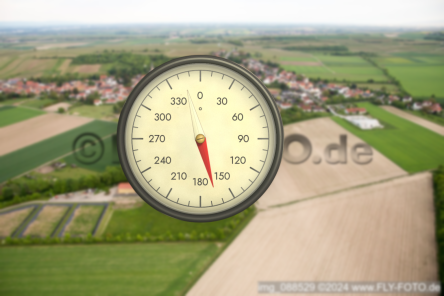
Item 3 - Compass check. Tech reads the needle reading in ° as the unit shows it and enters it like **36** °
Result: **165** °
